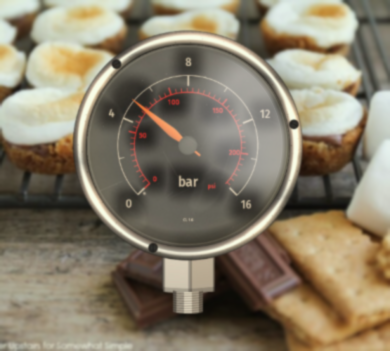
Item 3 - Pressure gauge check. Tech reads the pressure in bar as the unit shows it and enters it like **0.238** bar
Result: **5** bar
